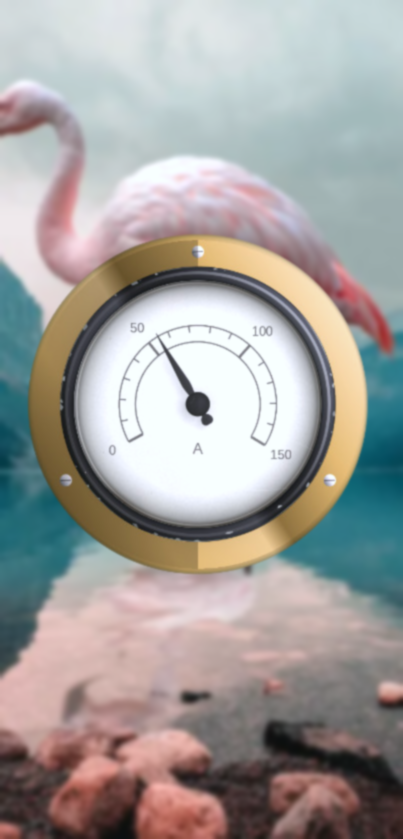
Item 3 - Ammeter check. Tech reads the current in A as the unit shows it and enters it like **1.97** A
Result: **55** A
